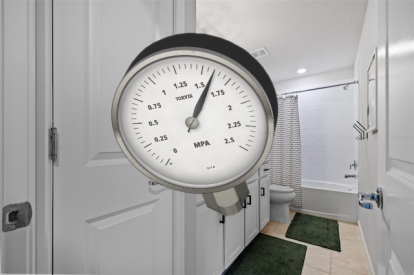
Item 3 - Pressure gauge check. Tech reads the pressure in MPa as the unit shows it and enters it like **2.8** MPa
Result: **1.6** MPa
